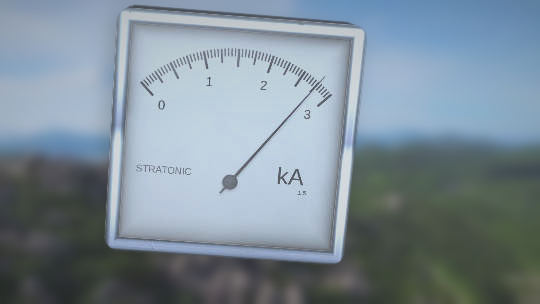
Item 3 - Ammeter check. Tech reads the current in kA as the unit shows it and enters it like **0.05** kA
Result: **2.75** kA
